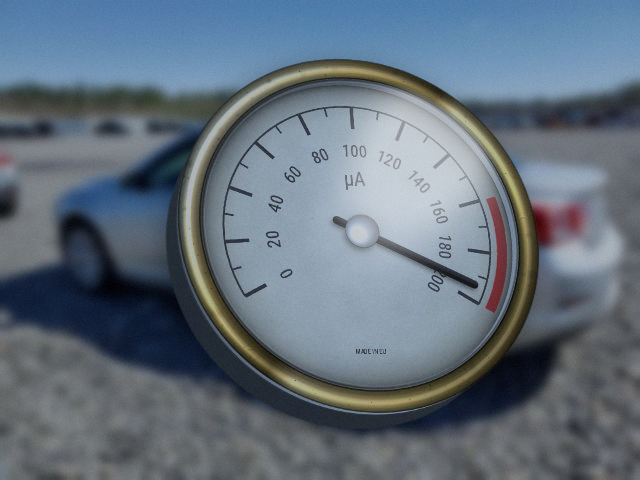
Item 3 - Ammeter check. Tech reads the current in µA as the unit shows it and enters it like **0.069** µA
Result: **195** µA
